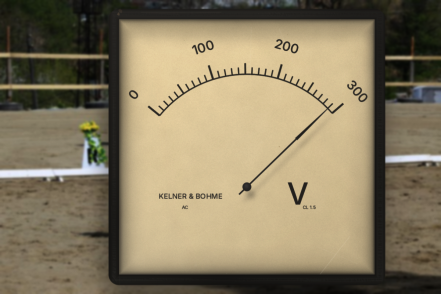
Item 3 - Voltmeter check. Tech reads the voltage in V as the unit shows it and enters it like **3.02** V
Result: **290** V
